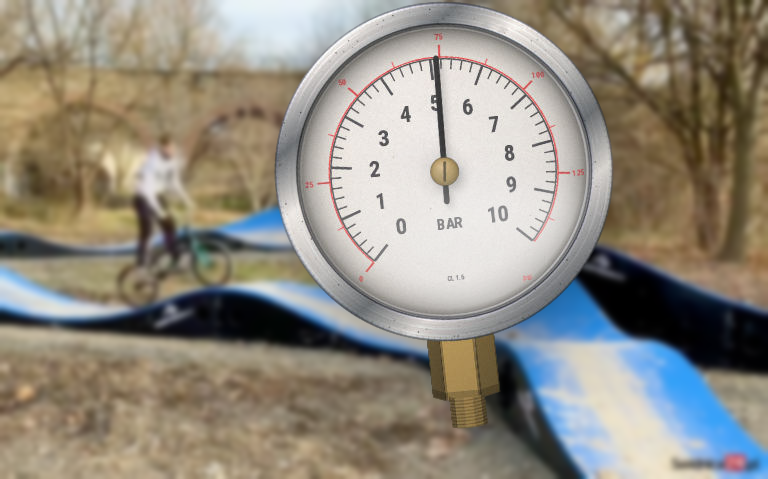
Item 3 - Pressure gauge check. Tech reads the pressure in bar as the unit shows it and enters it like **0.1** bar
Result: **5.1** bar
